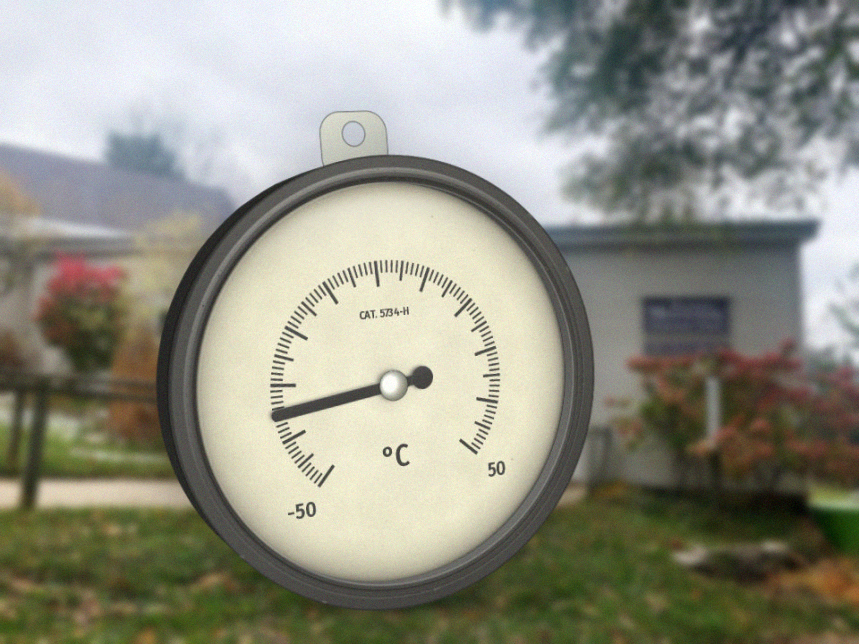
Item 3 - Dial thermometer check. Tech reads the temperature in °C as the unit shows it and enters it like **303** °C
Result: **-35** °C
